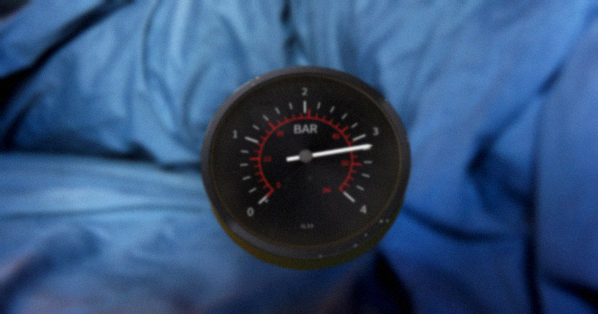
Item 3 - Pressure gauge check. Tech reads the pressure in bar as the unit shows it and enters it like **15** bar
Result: **3.2** bar
